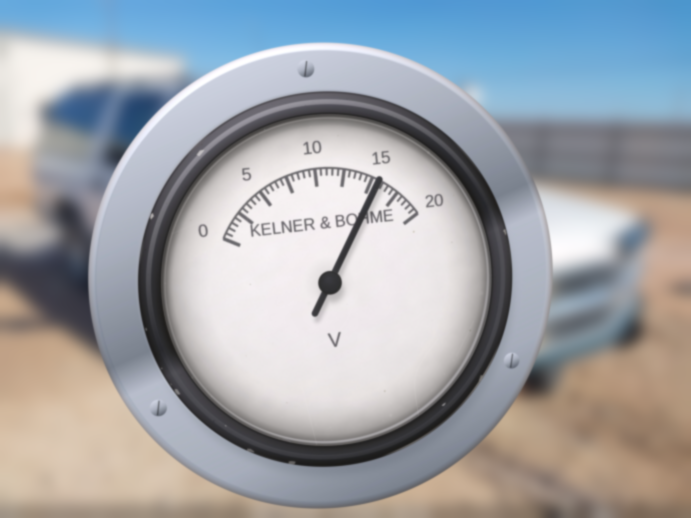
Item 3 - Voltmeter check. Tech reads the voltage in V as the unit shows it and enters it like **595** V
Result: **15.5** V
